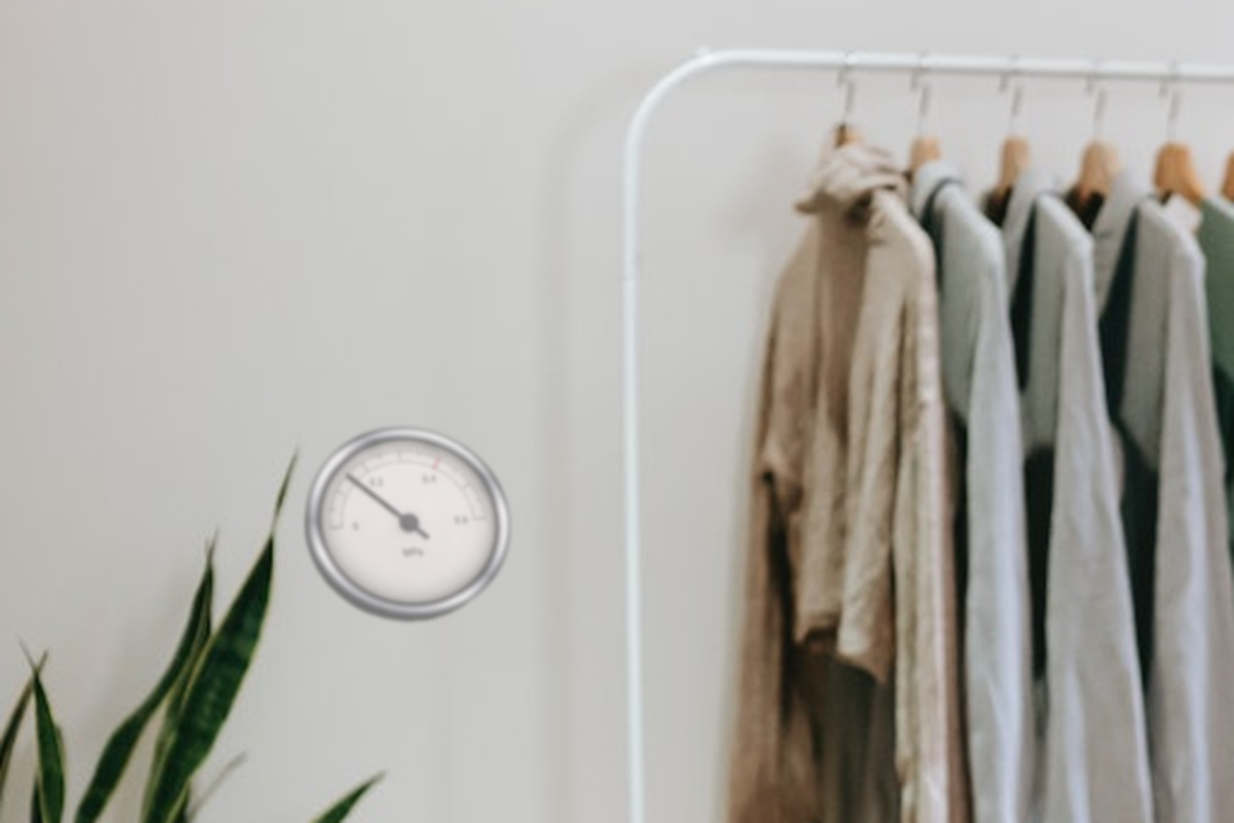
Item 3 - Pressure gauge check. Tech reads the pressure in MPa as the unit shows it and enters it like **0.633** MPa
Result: **0.15** MPa
